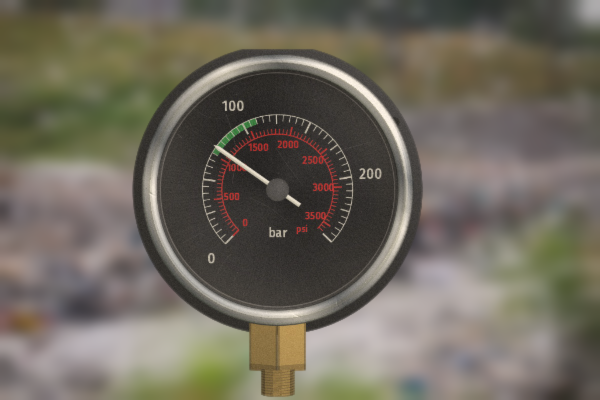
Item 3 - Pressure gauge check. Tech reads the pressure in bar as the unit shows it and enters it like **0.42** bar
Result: **75** bar
